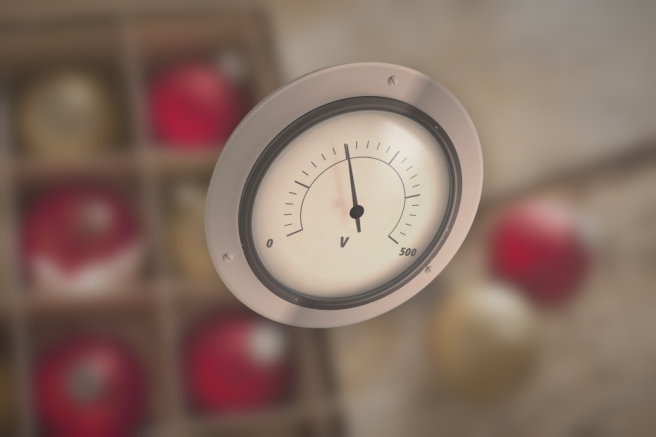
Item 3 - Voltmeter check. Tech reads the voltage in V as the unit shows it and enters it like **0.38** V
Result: **200** V
